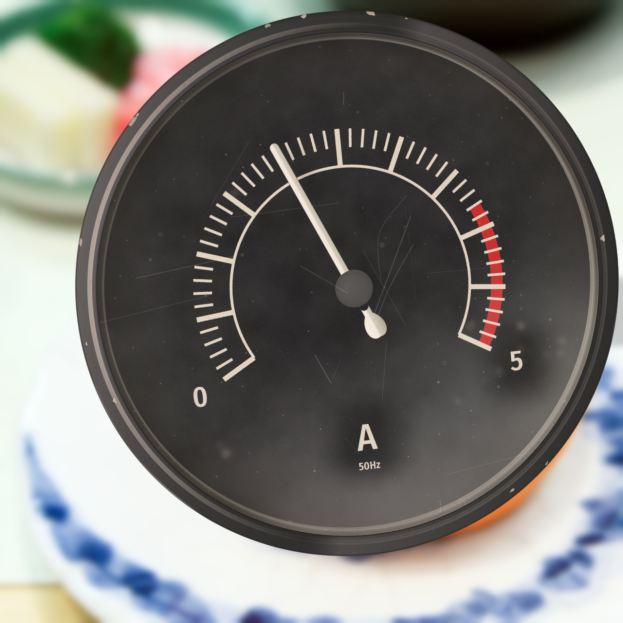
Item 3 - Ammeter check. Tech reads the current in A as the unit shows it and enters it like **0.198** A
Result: **2** A
